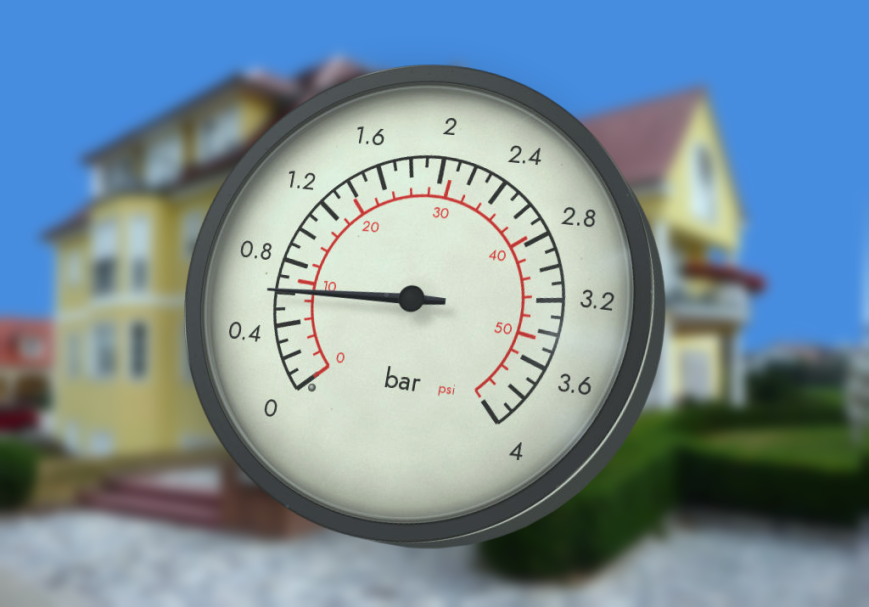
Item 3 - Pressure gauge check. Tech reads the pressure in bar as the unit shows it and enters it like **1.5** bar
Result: **0.6** bar
